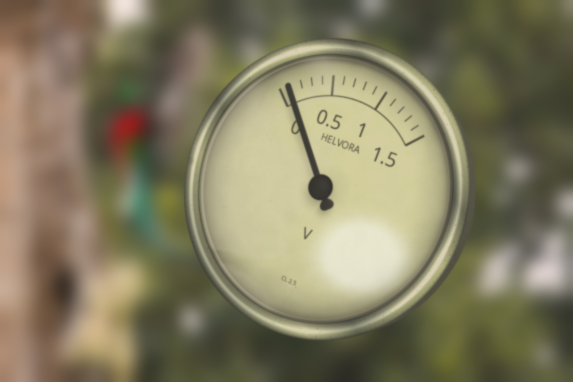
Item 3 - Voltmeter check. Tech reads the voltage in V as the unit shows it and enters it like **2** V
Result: **0.1** V
